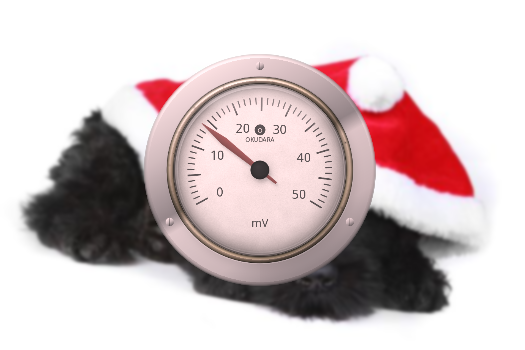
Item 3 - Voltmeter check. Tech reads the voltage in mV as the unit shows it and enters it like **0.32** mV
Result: **14** mV
